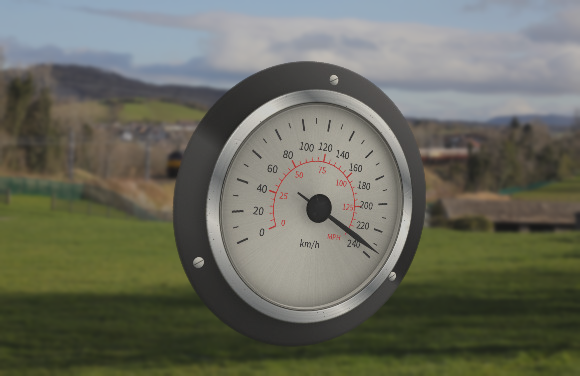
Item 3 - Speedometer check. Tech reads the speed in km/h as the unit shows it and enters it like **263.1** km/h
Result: **235** km/h
